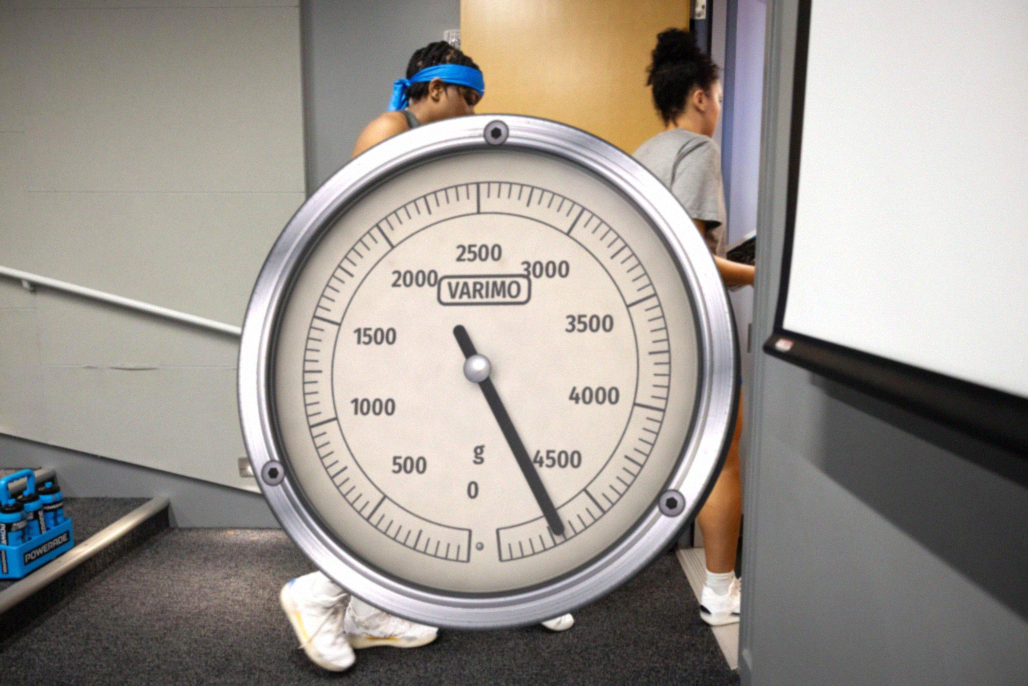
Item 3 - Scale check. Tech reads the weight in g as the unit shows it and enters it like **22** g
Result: **4700** g
